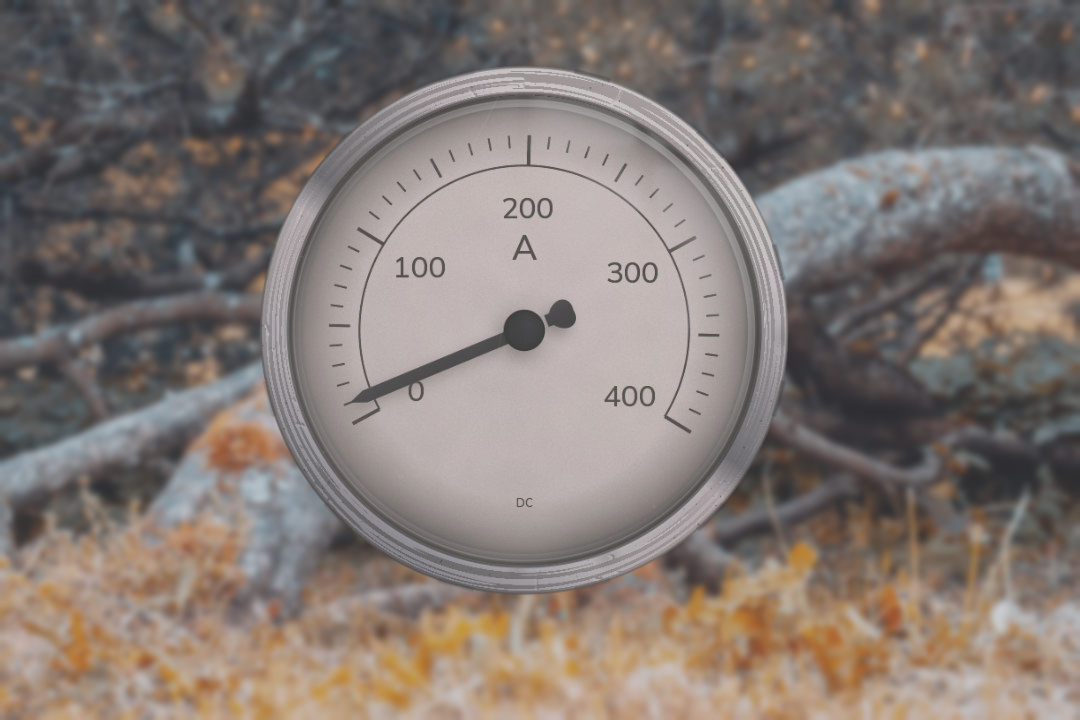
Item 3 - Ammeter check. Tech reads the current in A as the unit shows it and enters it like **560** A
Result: **10** A
